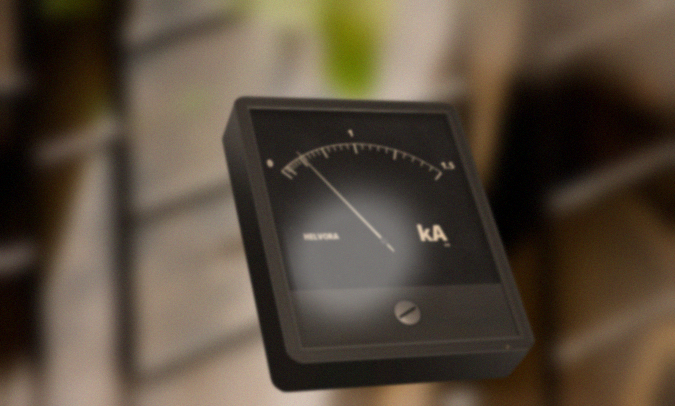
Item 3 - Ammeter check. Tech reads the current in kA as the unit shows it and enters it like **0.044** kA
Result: **0.5** kA
